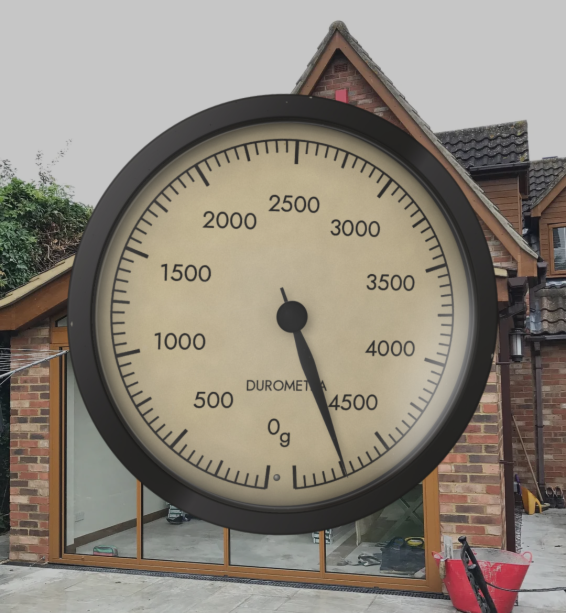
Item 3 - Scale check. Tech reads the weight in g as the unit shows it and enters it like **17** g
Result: **4750** g
